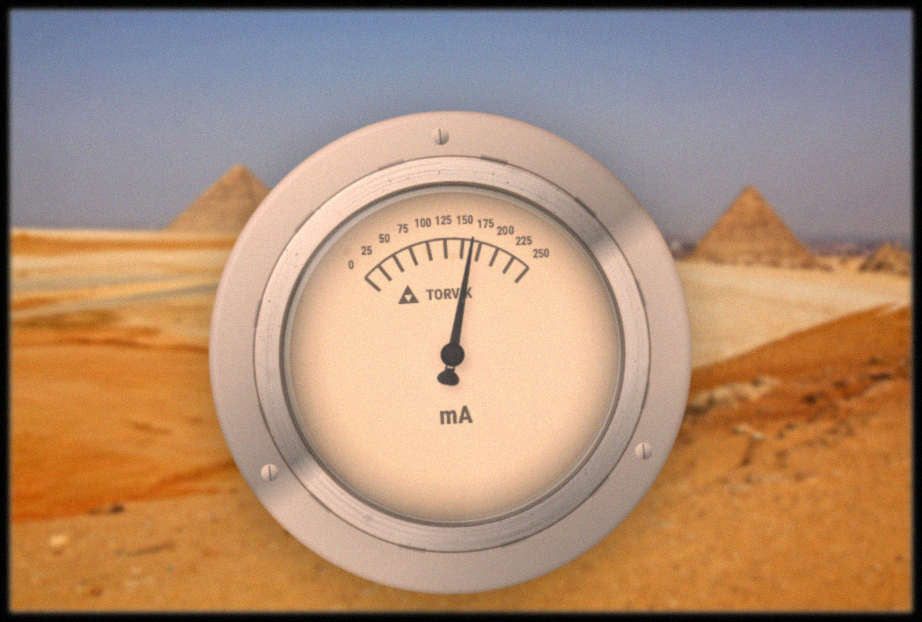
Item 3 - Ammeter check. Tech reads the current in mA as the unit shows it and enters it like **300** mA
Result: **162.5** mA
